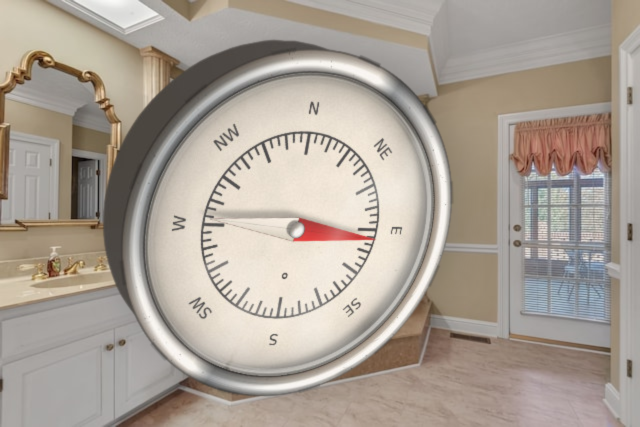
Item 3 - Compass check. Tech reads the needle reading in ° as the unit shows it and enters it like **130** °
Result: **95** °
